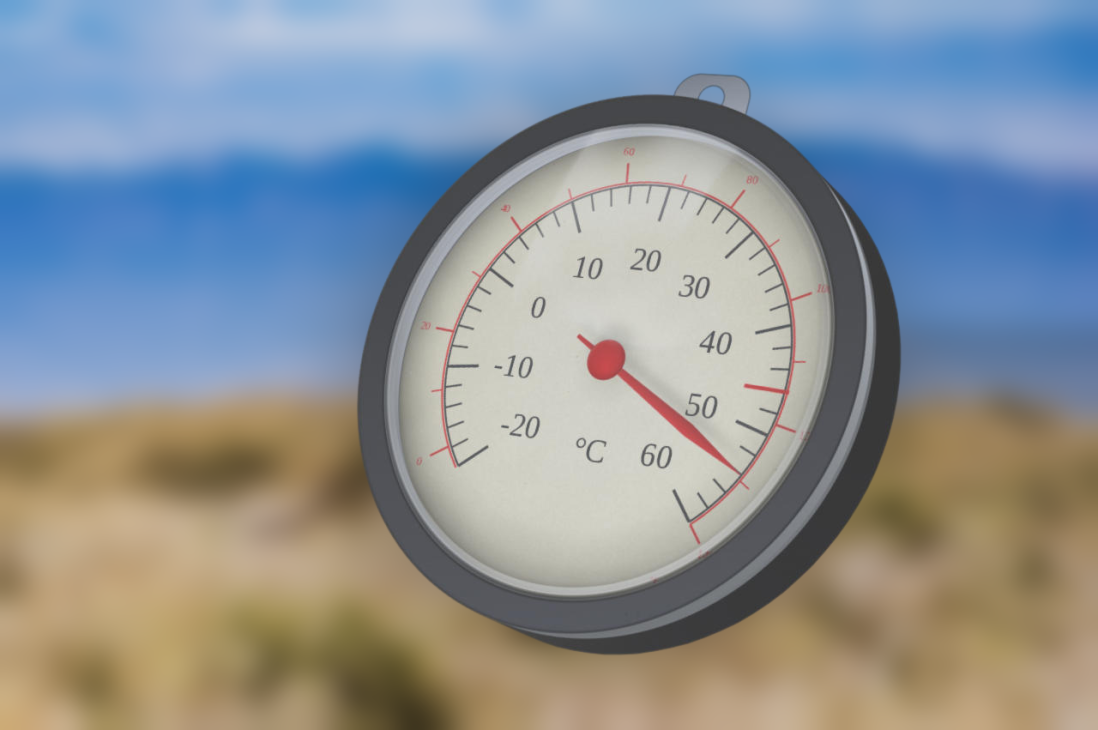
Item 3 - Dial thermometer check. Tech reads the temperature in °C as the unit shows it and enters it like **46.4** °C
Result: **54** °C
